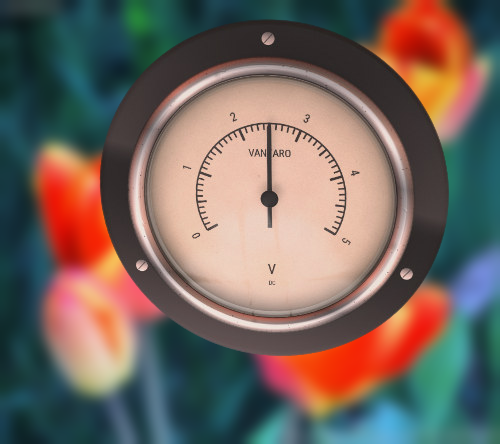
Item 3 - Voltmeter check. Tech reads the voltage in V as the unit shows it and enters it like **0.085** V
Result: **2.5** V
